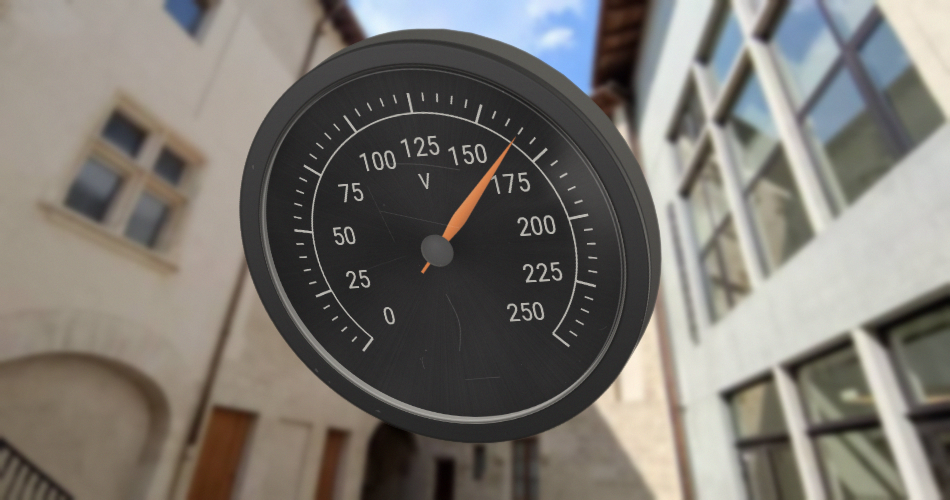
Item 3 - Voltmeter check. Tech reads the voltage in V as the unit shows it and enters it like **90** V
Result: **165** V
